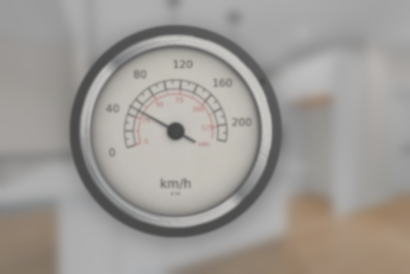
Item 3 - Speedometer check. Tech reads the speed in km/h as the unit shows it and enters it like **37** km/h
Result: **50** km/h
